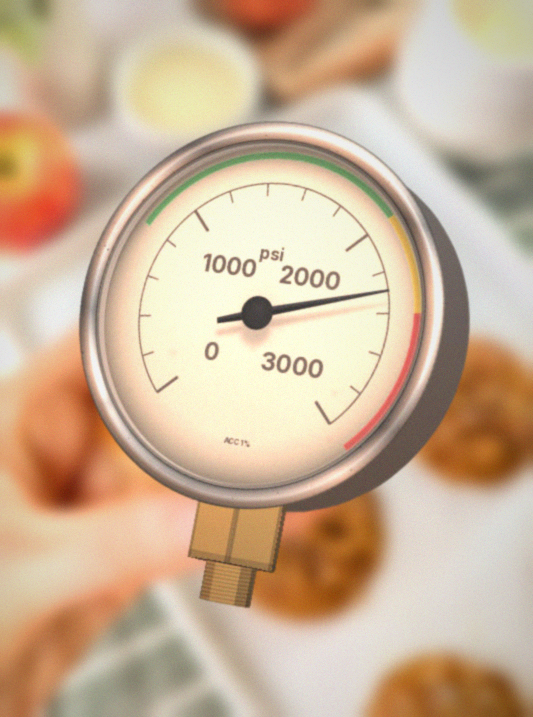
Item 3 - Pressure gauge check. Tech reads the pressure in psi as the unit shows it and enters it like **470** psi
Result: **2300** psi
